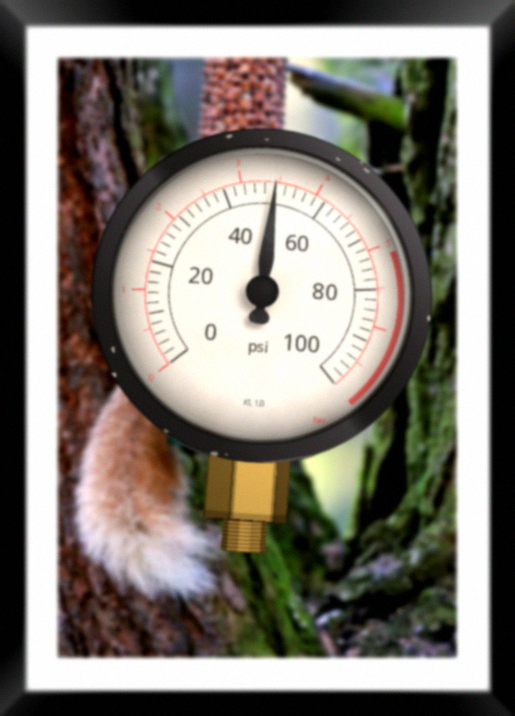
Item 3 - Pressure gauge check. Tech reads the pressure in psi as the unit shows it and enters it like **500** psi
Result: **50** psi
